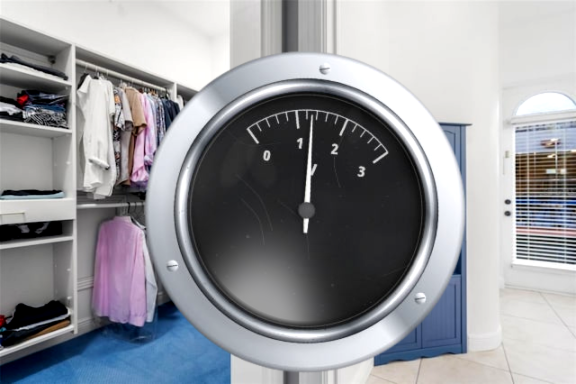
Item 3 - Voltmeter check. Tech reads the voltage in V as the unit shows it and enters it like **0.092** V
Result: **1.3** V
